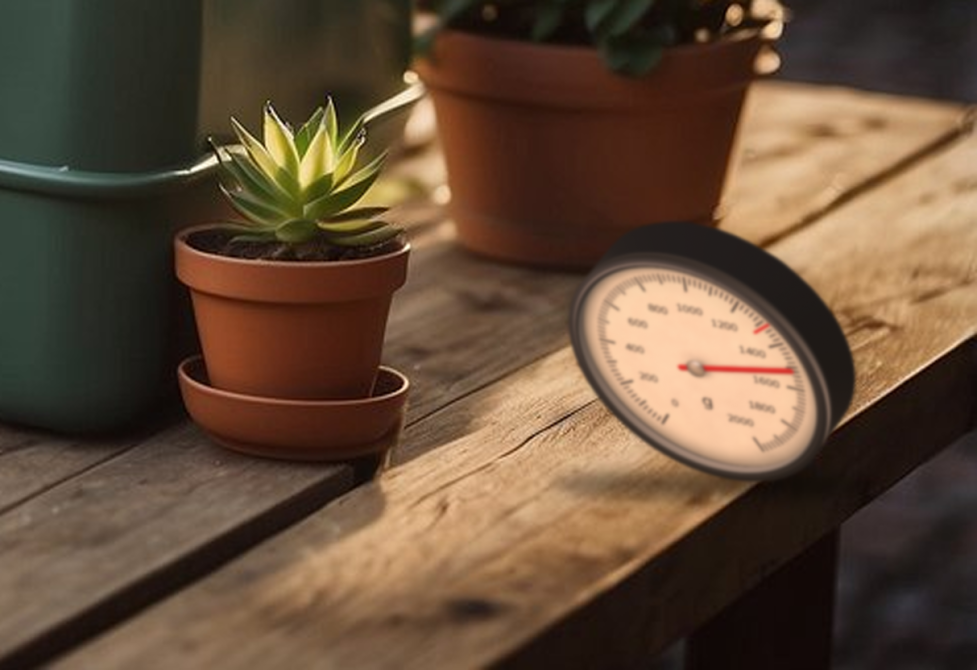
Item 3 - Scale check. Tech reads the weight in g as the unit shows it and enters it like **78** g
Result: **1500** g
